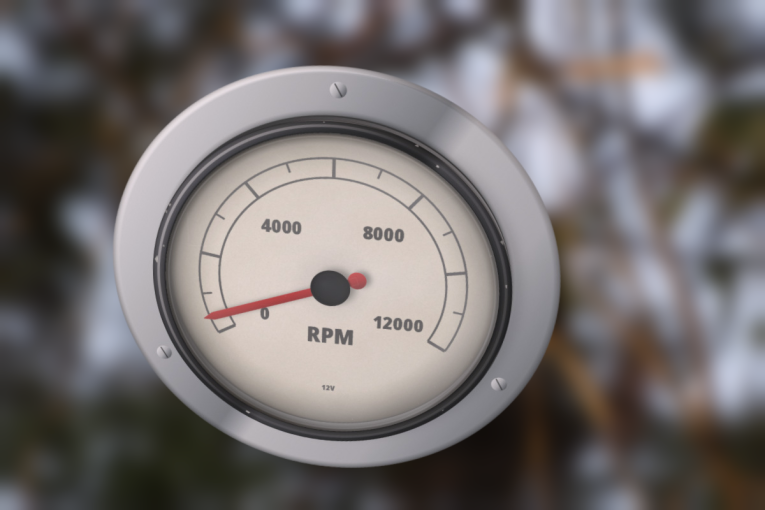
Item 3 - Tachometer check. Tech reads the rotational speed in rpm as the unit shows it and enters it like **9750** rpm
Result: **500** rpm
